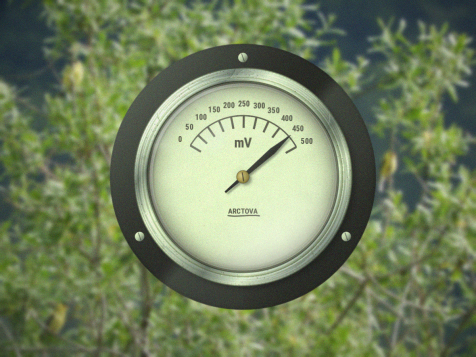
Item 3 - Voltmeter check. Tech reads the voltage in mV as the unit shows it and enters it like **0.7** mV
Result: **450** mV
